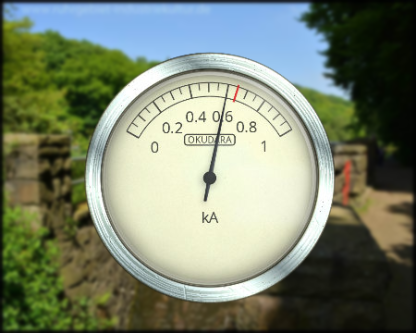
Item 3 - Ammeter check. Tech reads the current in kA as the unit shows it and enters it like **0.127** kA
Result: **0.6** kA
